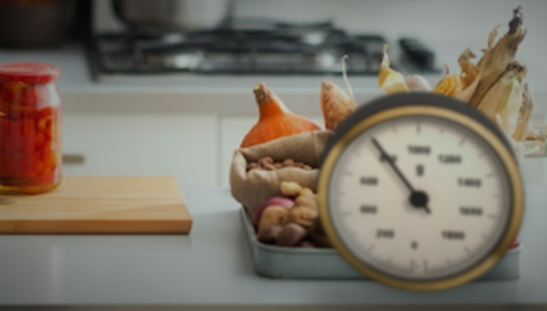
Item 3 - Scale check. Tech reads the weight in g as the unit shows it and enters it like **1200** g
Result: **800** g
